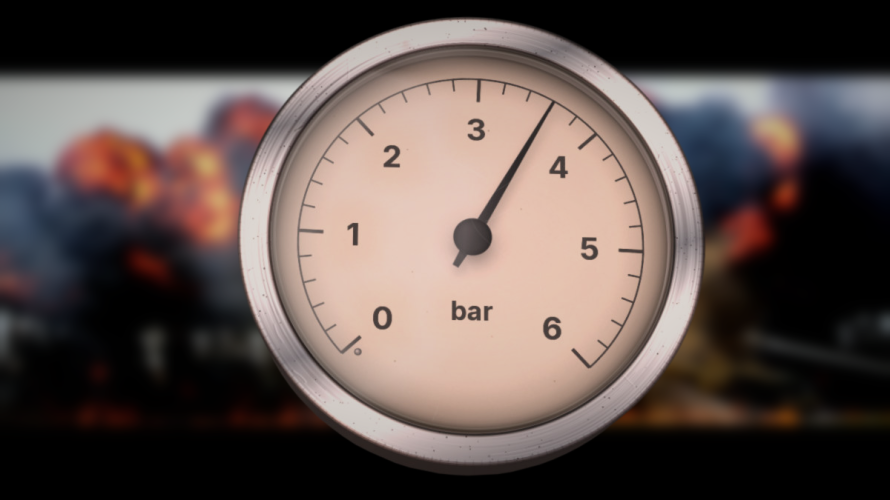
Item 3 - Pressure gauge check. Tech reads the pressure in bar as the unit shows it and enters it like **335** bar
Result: **3.6** bar
